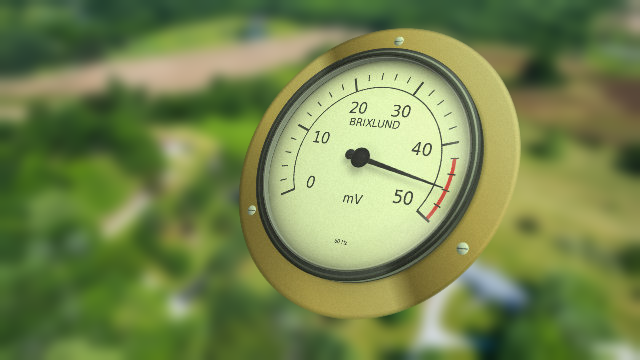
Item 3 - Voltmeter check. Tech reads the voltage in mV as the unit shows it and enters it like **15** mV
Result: **46** mV
